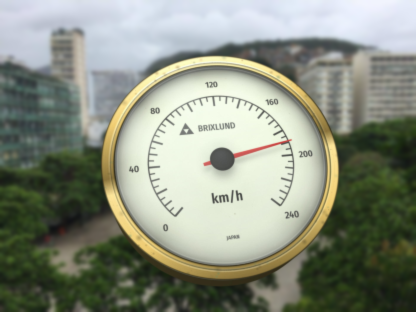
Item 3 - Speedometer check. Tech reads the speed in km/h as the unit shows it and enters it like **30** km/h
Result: **190** km/h
